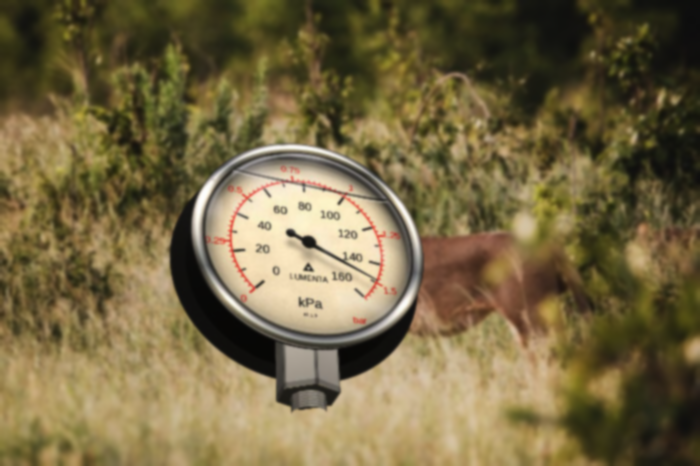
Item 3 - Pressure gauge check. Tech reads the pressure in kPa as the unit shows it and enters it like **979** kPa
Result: **150** kPa
